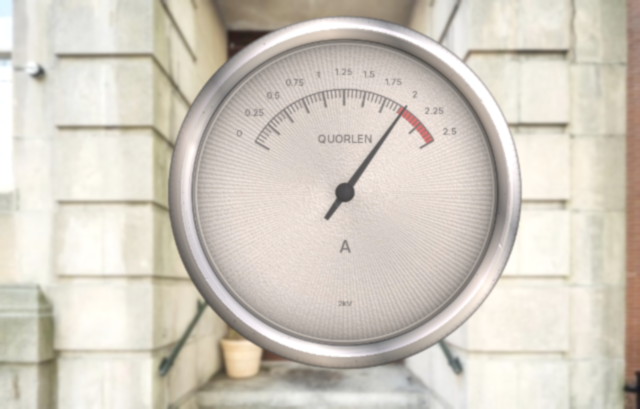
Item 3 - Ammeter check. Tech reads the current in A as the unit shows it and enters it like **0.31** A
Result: **2** A
